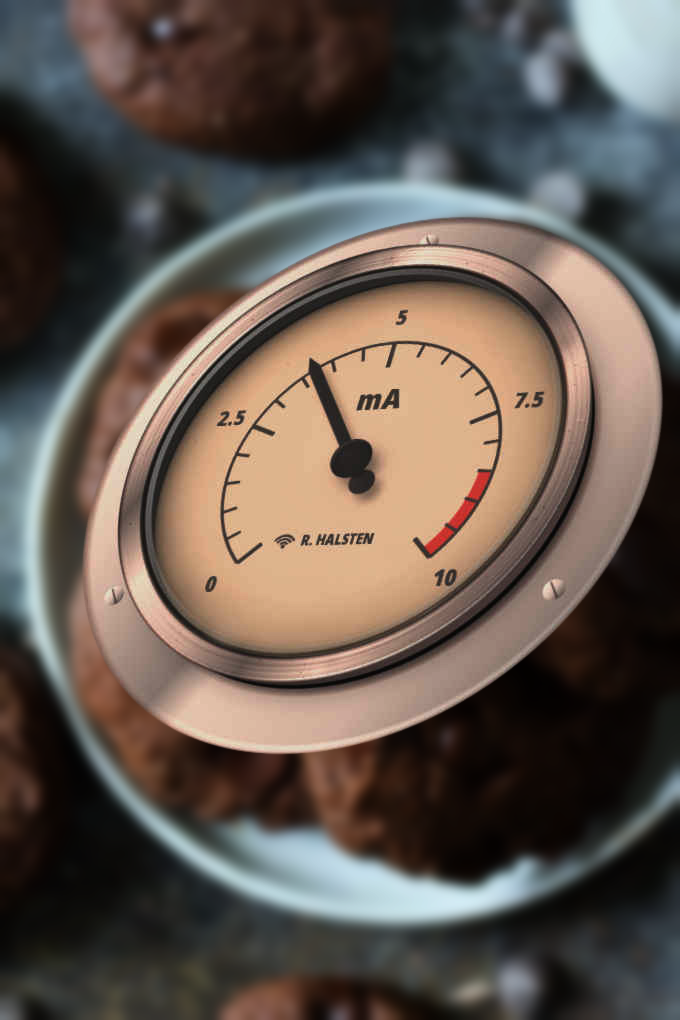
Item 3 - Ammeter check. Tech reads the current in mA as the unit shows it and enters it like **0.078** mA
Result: **3.75** mA
